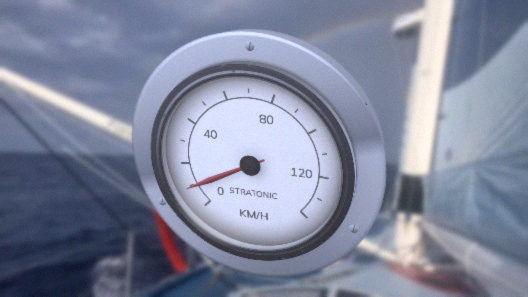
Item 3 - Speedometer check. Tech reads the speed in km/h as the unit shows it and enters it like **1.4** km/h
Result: **10** km/h
